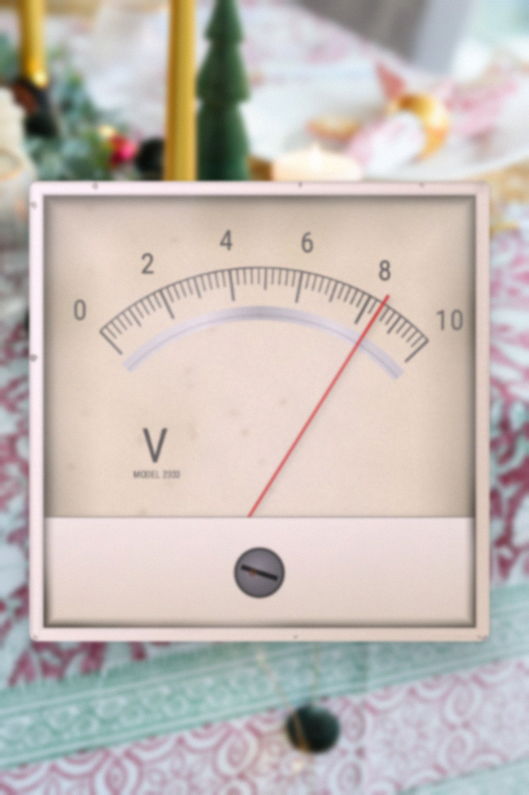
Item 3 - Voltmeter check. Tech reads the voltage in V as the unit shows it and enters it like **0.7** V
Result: **8.4** V
